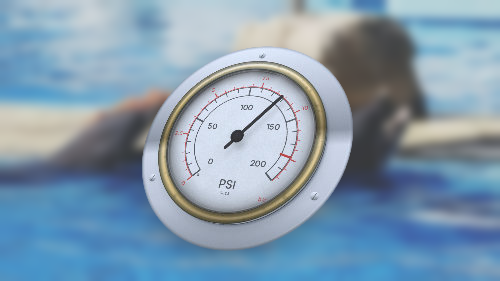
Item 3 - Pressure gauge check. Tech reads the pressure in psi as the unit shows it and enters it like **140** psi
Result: **130** psi
